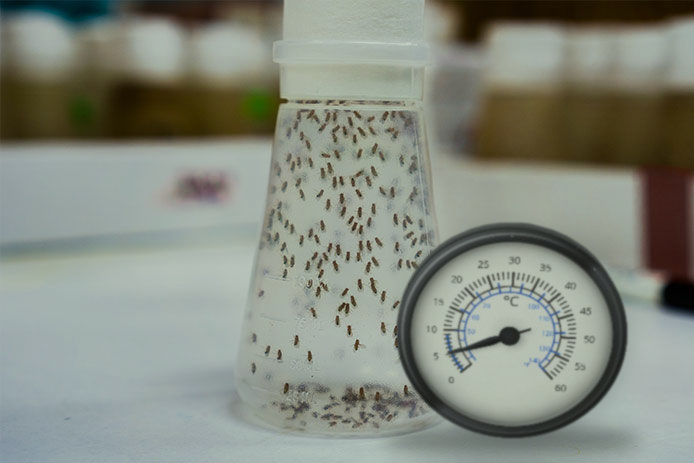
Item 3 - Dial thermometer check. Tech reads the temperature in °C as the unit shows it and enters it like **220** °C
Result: **5** °C
